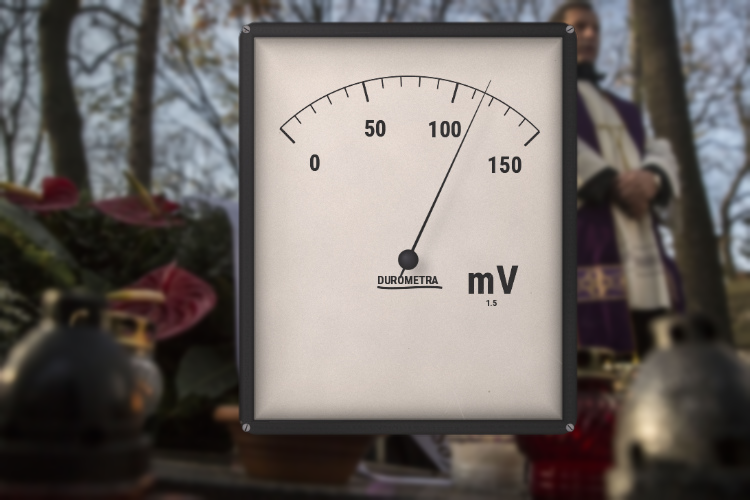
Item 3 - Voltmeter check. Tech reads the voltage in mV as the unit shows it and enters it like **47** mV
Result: **115** mV
